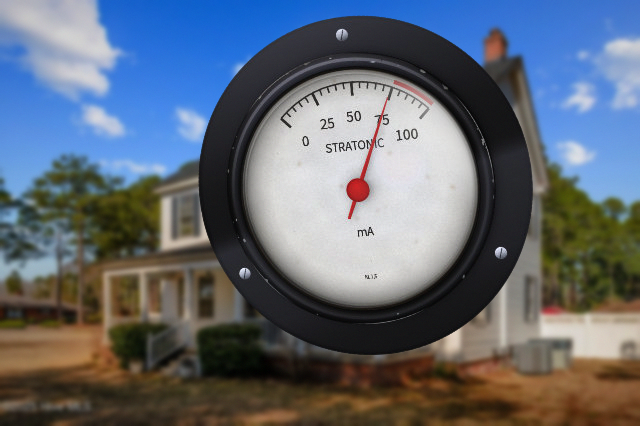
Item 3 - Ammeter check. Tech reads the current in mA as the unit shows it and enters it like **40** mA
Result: **75** mA
